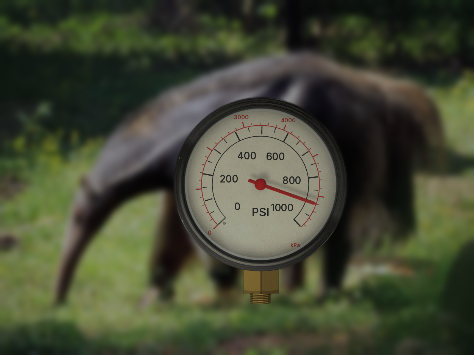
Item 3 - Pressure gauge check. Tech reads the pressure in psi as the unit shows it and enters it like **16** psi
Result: **900** psi
